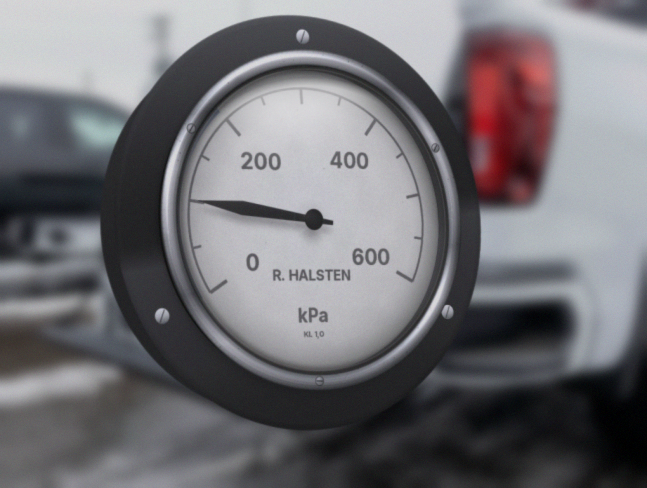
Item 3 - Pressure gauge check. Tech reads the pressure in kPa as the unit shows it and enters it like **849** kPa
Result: **100** kPa
